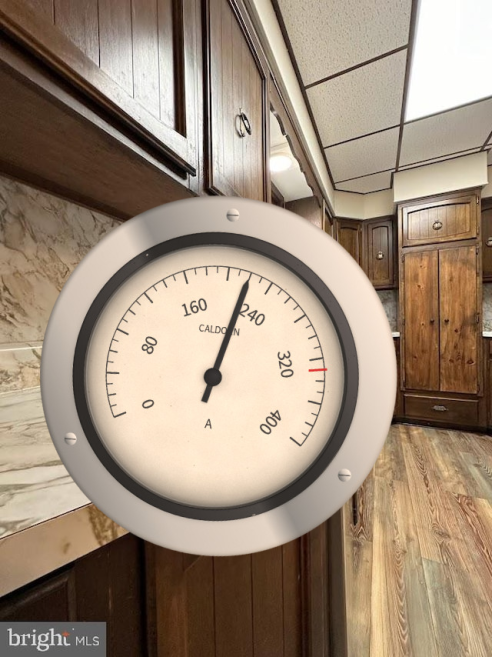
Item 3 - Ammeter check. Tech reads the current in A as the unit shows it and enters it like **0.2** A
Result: **220** A
